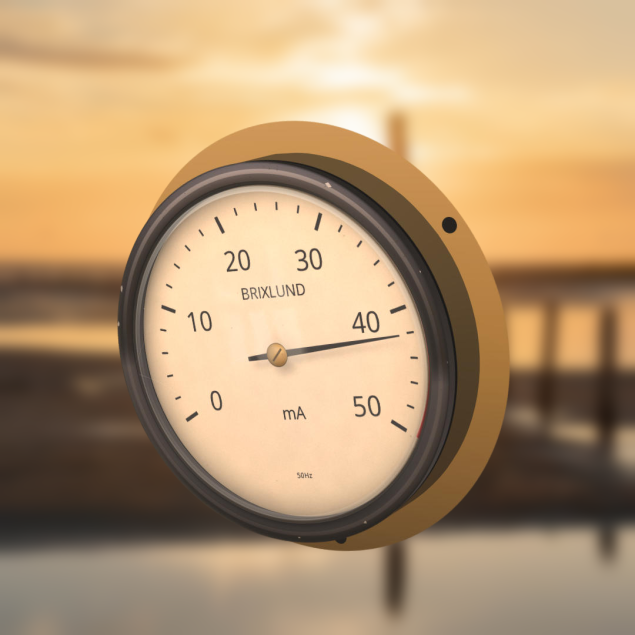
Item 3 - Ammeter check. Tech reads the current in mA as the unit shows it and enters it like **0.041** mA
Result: **42** mA
